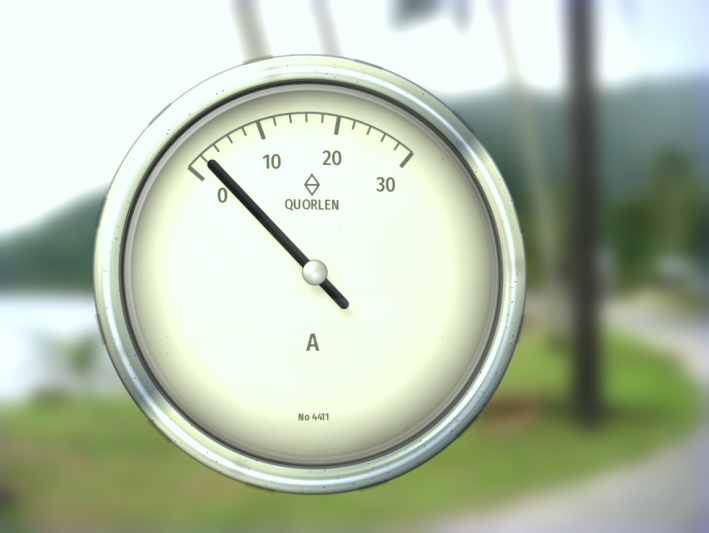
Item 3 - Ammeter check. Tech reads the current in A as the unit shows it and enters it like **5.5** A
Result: **2** A
